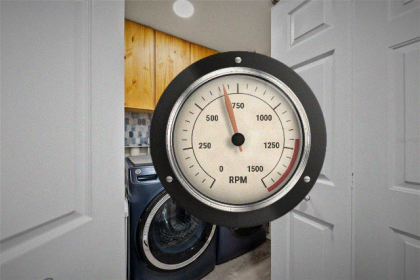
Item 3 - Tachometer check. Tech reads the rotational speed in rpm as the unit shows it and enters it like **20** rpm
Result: **675** rpm
